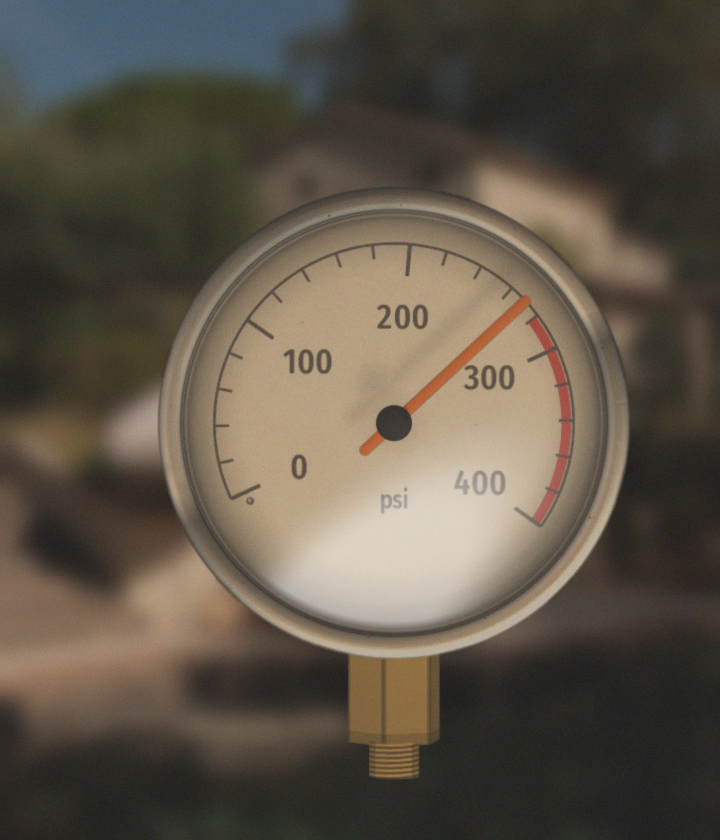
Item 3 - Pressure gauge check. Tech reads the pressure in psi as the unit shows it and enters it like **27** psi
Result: **270** psi
